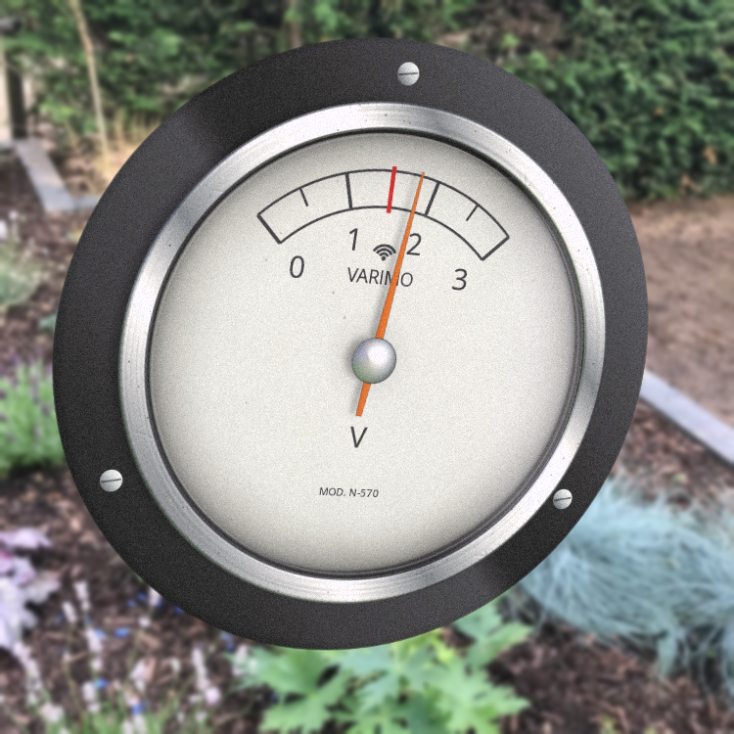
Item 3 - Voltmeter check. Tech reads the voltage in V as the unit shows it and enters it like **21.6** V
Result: **1.75** V
